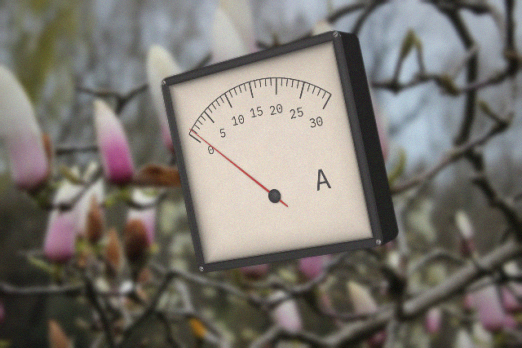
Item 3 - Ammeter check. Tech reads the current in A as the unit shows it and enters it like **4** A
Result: **1** A
